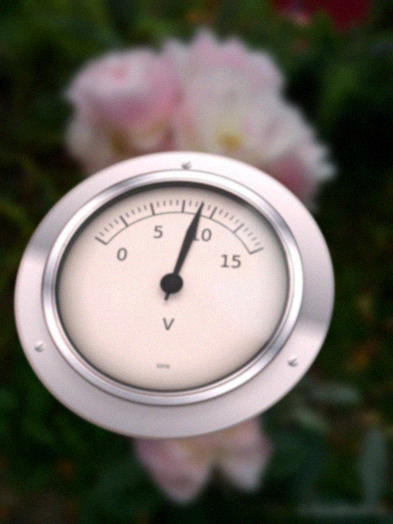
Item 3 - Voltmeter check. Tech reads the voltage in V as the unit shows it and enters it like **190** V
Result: **9** V
